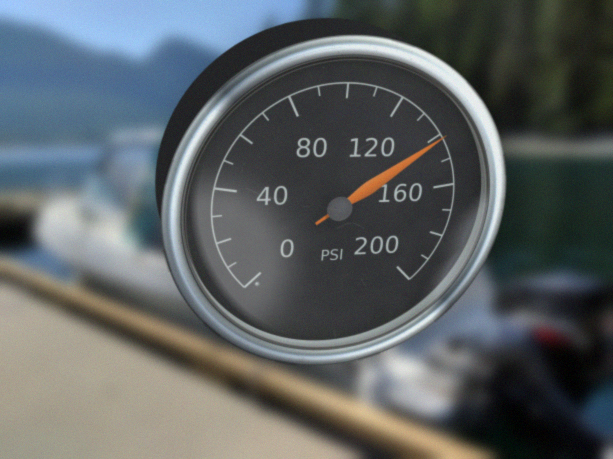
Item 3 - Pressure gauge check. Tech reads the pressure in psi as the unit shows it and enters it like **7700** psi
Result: **140** psi
